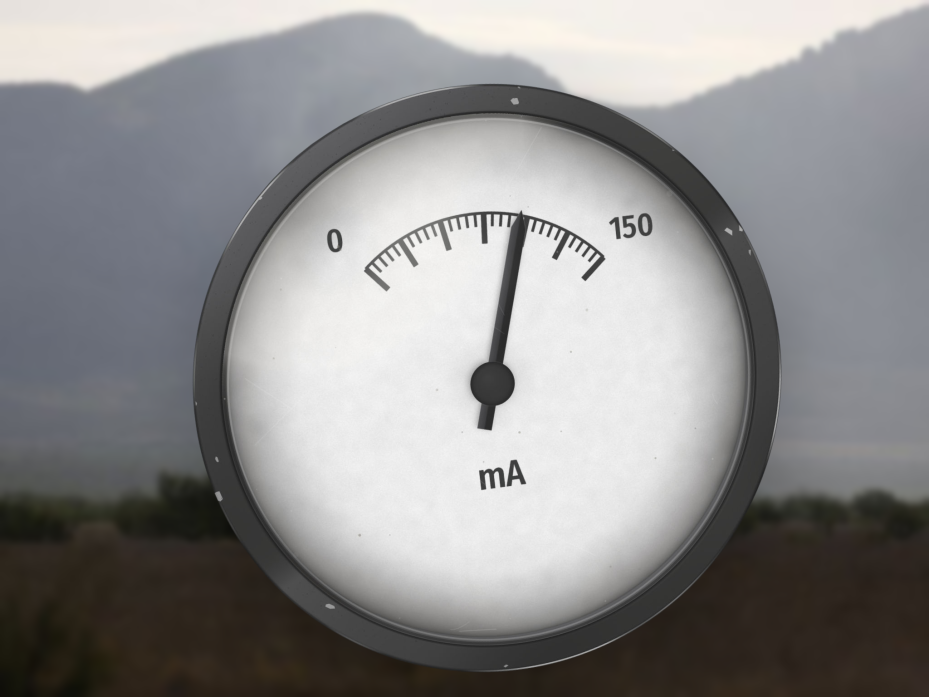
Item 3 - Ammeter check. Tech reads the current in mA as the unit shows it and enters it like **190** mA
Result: **95** mA
